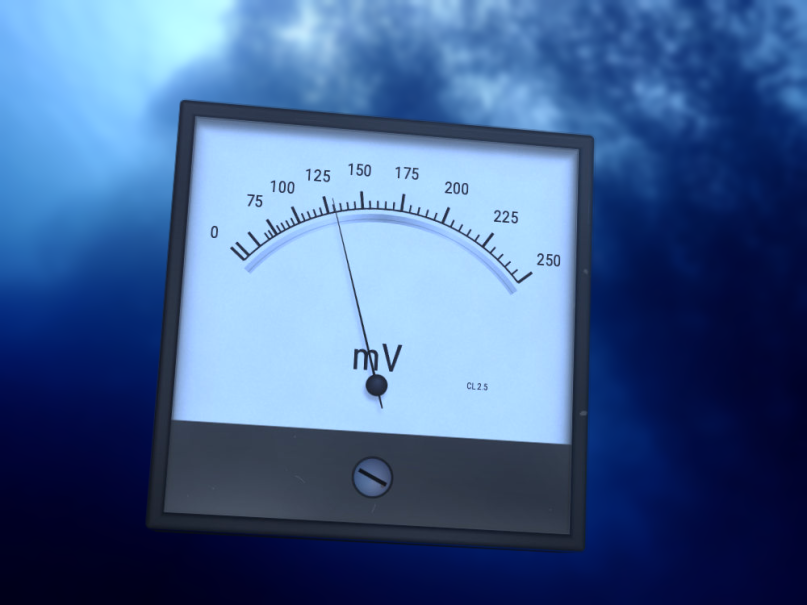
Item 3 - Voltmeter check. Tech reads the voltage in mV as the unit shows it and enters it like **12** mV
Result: **130** mV
